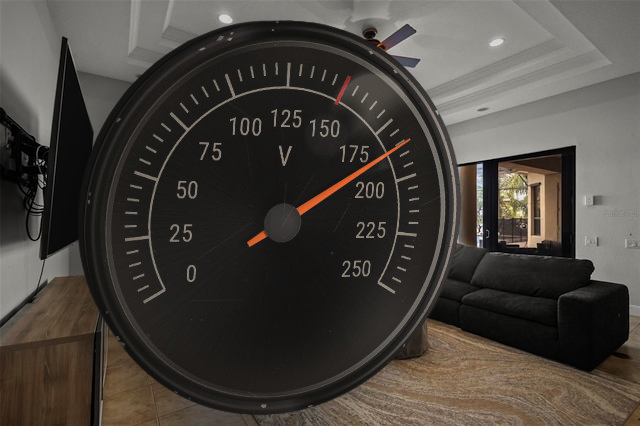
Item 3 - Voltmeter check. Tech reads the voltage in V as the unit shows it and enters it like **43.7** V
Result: **185** V
